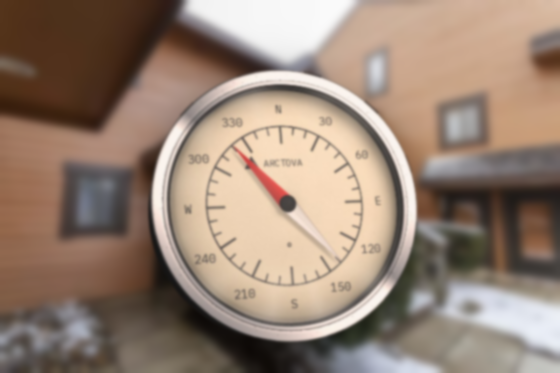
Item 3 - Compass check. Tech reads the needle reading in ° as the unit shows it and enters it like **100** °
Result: **320** °
